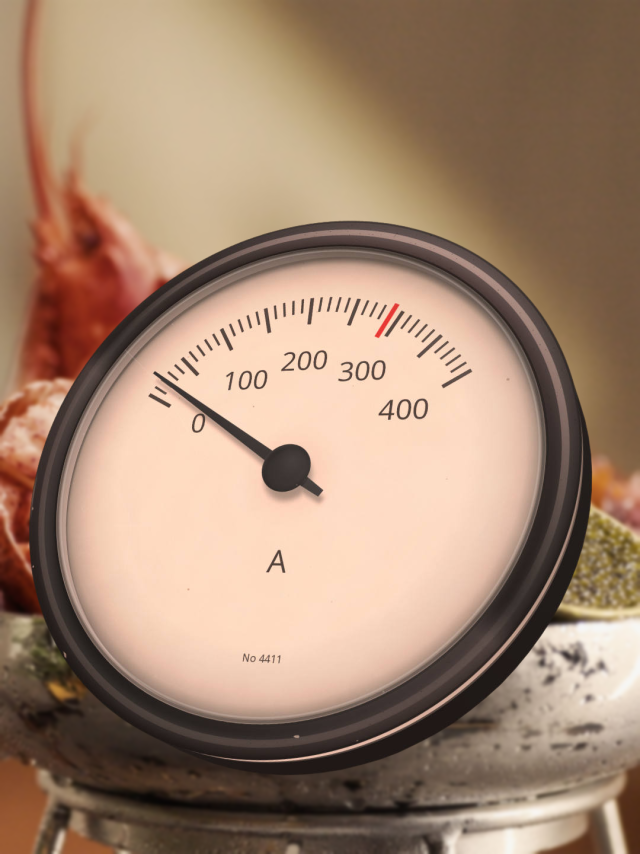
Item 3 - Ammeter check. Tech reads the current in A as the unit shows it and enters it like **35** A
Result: **20** A
